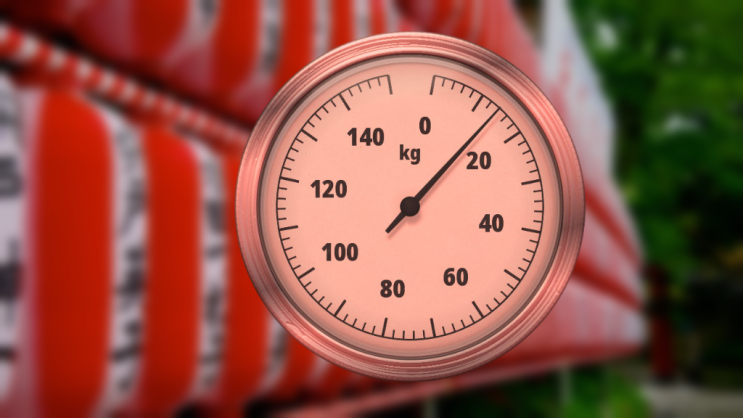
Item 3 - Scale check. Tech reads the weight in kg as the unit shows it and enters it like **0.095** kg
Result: **14** kg
